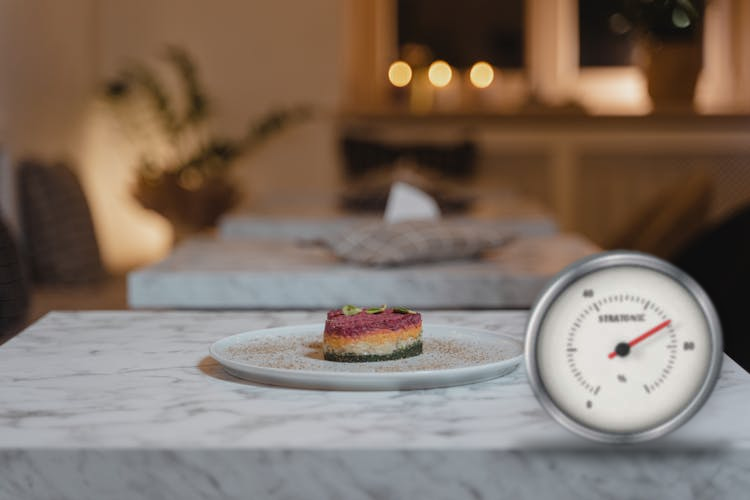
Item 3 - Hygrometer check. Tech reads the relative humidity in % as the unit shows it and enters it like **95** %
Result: **70** %
